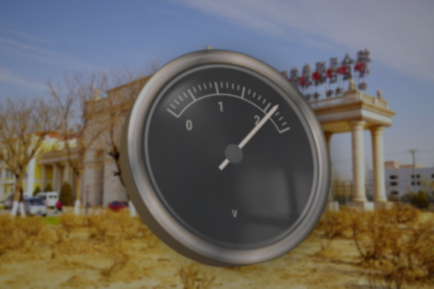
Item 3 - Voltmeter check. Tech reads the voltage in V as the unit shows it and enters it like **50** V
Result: **2.1** V
